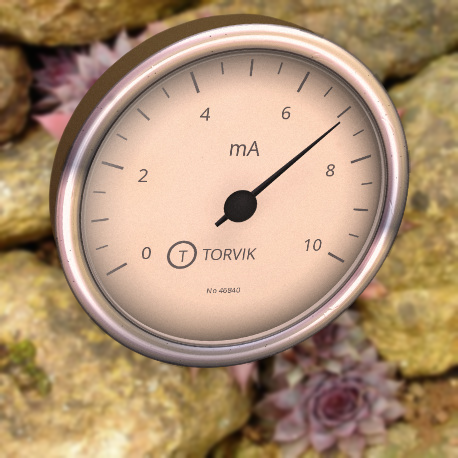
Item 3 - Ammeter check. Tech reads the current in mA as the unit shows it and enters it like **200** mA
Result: **7** mA
